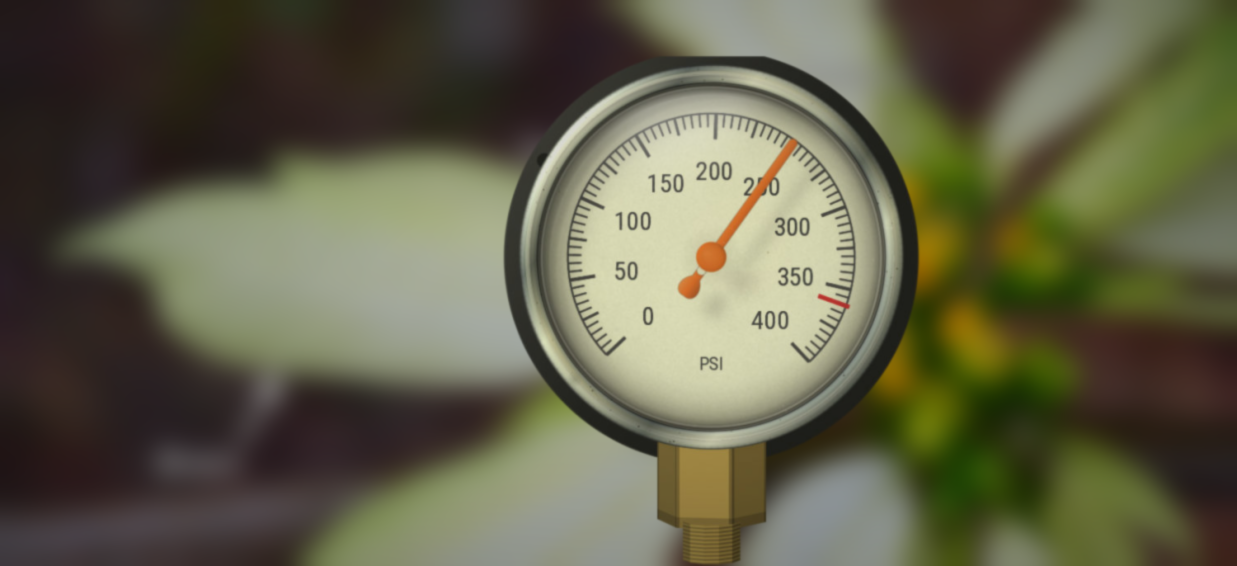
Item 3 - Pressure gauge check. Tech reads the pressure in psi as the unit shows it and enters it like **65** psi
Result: **250** psi
